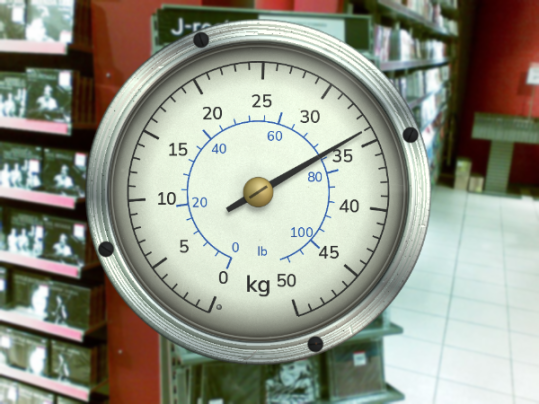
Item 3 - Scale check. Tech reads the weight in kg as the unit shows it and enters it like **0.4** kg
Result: **34** kg
